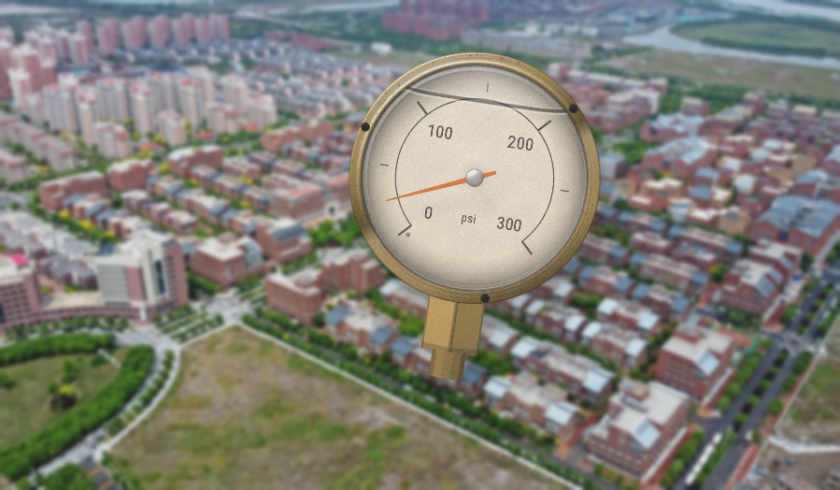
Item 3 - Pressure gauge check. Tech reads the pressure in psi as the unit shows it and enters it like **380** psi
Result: **25** psi
